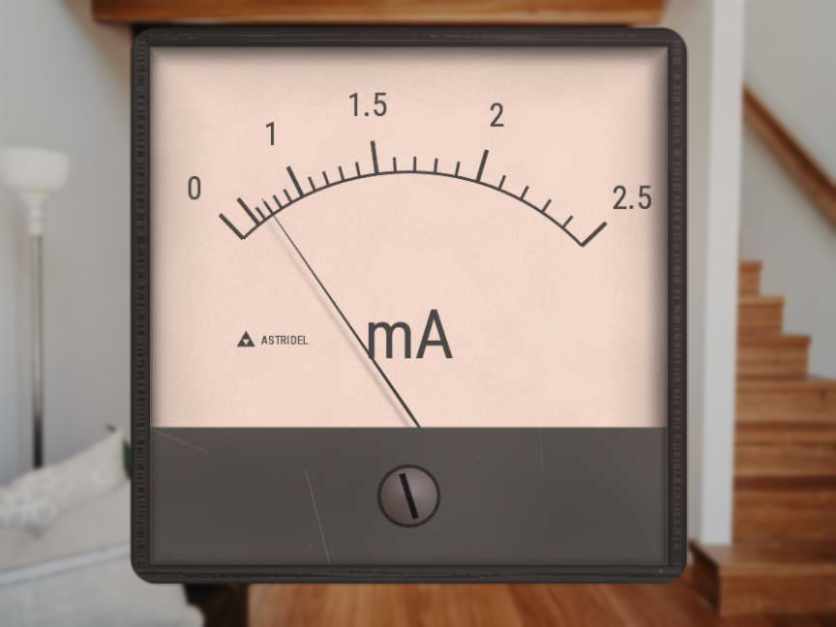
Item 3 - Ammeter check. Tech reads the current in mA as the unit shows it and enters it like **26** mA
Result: **0.7** mA
